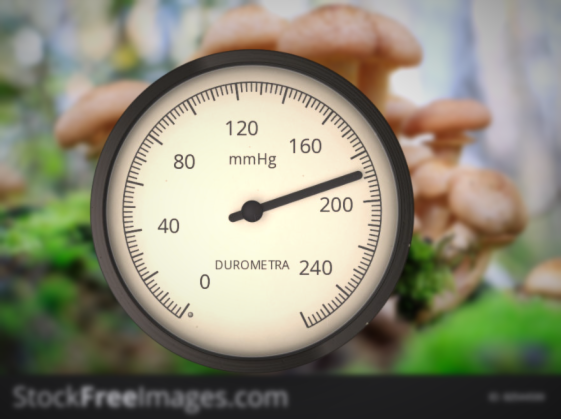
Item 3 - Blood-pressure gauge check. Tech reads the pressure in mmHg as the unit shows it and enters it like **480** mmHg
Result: **188** mmHg
